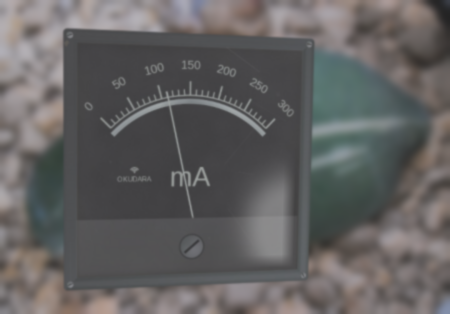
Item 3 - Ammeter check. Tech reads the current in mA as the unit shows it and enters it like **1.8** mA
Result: **110** mA
